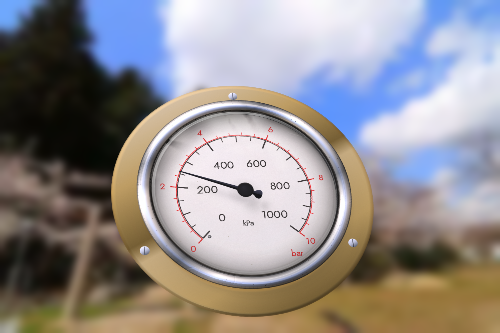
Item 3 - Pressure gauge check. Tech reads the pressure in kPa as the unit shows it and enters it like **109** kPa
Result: **250** kPa
